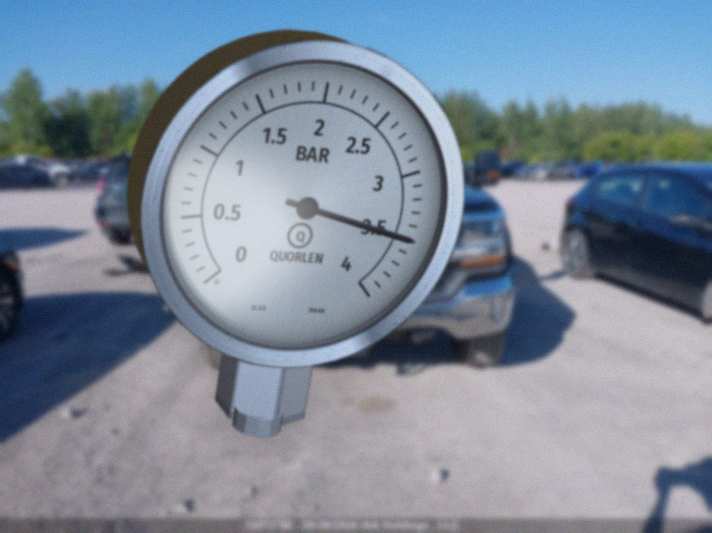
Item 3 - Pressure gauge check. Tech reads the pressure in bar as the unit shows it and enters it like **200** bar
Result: **3.5** bar
